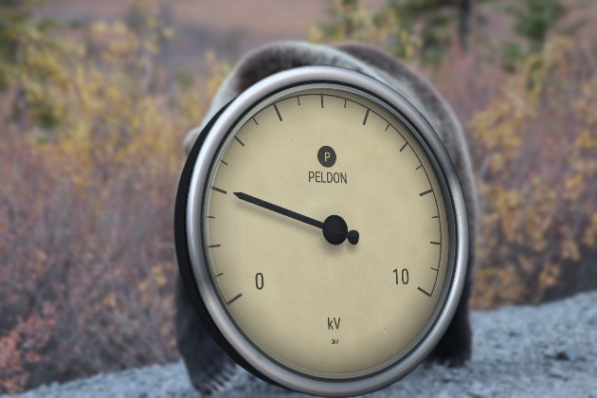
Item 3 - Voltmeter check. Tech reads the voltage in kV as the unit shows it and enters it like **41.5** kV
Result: **2** kV
